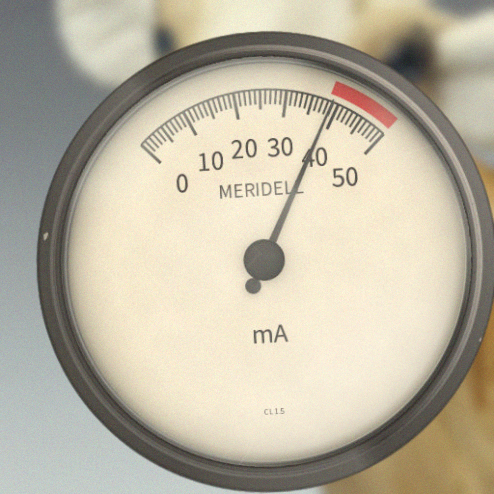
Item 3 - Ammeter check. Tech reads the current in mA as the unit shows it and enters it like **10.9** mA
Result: **39** mA
